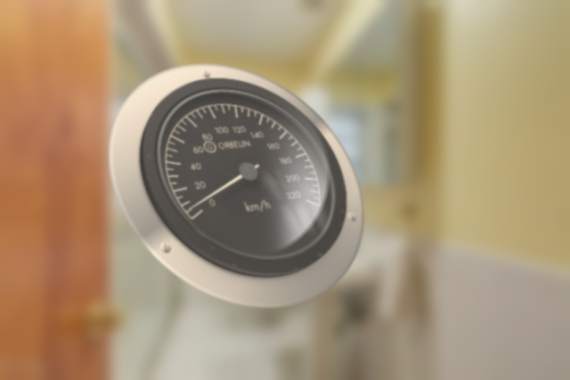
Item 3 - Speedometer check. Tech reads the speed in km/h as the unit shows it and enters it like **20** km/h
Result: **5** km/h
